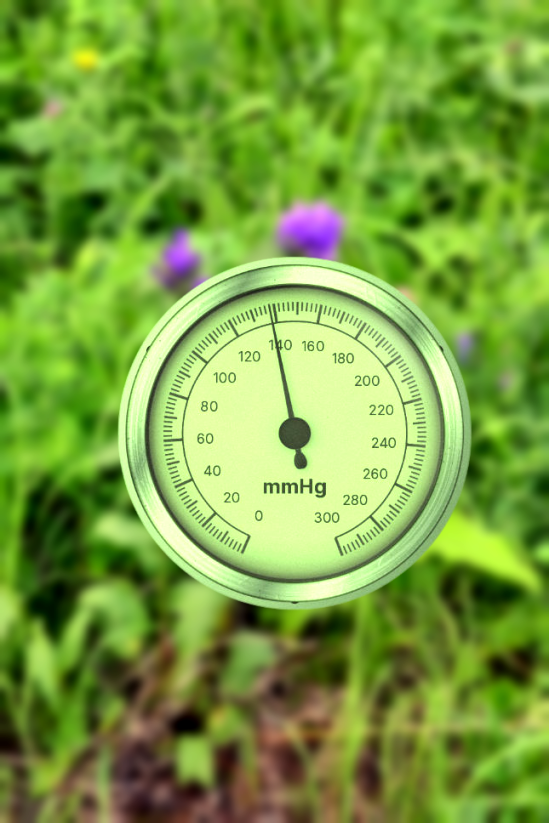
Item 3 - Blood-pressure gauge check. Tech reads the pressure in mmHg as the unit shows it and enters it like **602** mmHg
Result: **138** mmHg
